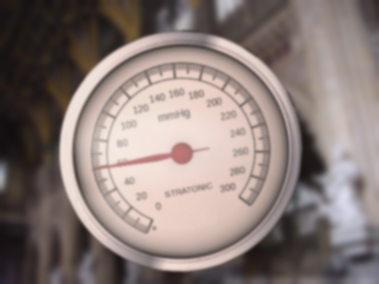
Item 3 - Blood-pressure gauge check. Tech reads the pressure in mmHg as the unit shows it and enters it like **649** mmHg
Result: **60** mmHg
